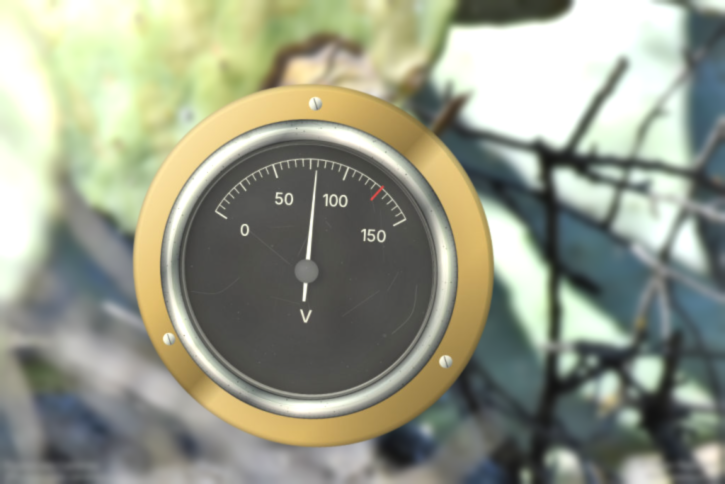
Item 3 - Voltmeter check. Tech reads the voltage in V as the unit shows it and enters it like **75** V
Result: **80** V
